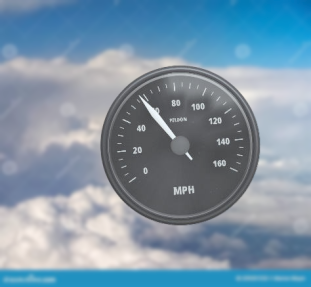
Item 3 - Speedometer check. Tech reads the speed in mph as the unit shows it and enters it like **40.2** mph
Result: **57.5** mph
